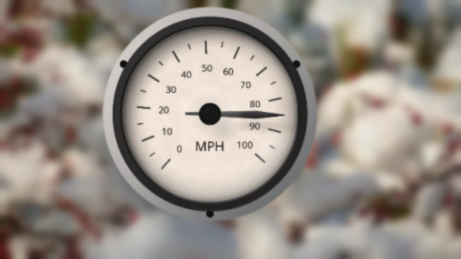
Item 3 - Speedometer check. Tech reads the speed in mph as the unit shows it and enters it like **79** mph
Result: **85** mph
